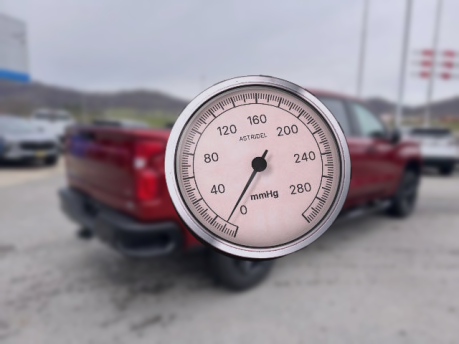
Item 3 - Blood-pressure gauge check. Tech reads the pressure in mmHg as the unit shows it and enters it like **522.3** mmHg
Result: **10** mmHg
